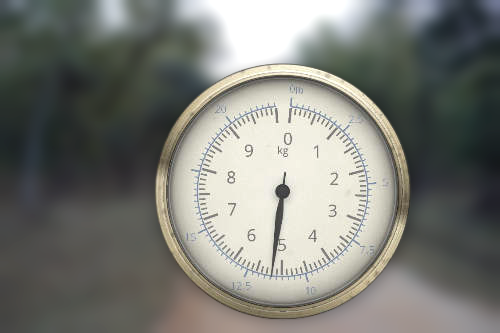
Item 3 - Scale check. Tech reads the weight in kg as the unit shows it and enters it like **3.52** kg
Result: **5.2** kg
